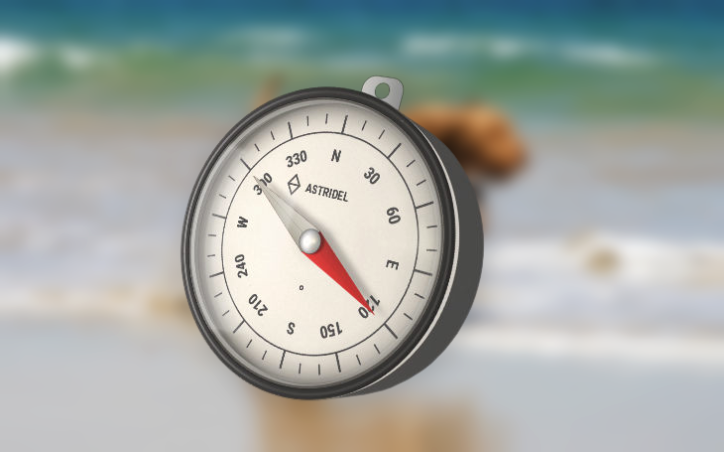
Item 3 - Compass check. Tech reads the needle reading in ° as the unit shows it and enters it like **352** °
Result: **120** °
